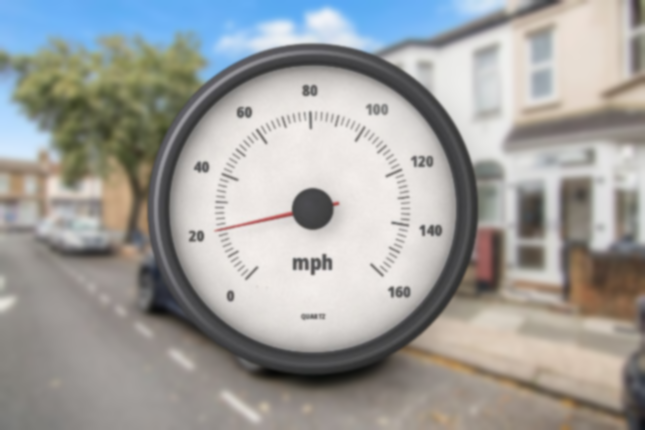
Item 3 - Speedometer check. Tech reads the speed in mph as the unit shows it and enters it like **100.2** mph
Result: **20** mph
